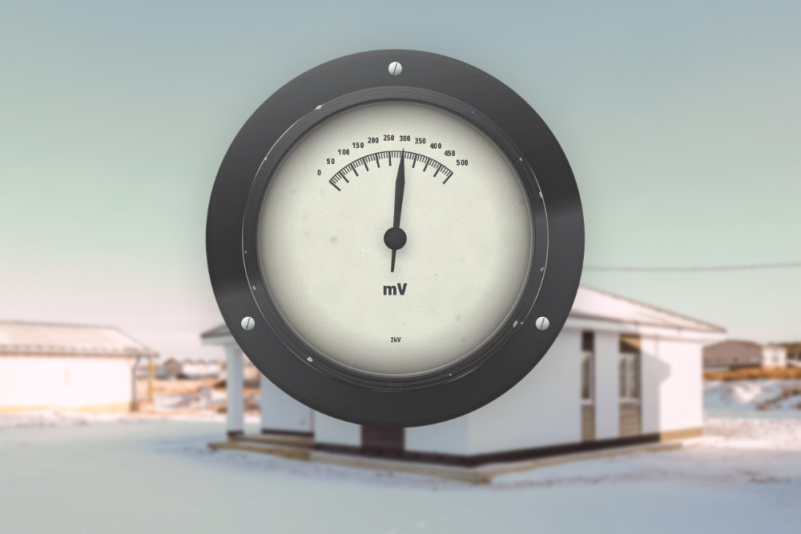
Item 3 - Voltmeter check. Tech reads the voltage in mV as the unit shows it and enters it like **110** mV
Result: **300** mV
